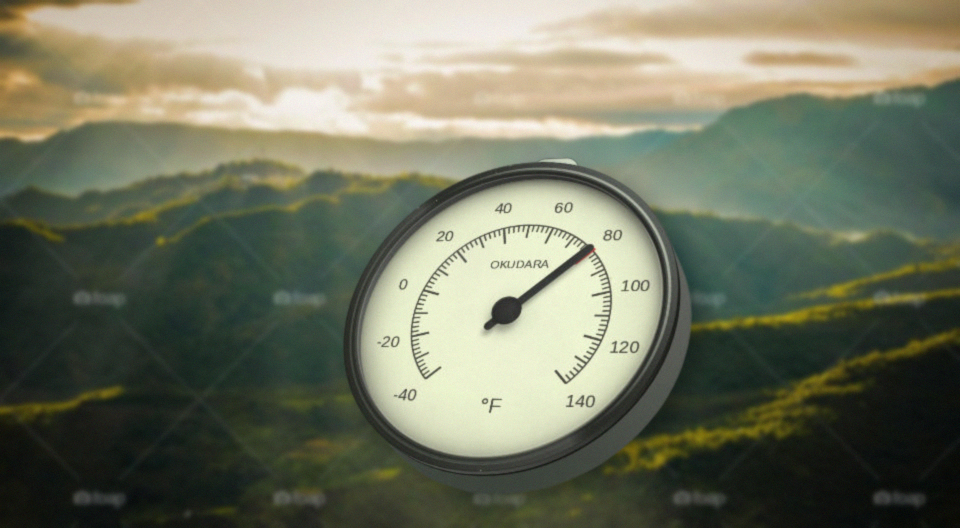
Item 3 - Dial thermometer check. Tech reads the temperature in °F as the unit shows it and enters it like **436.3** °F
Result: **80** °F
